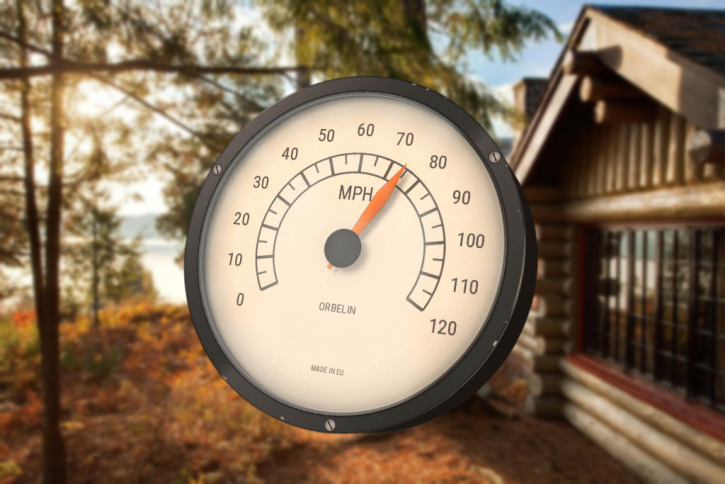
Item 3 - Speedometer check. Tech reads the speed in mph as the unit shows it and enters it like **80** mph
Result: **75** mph
